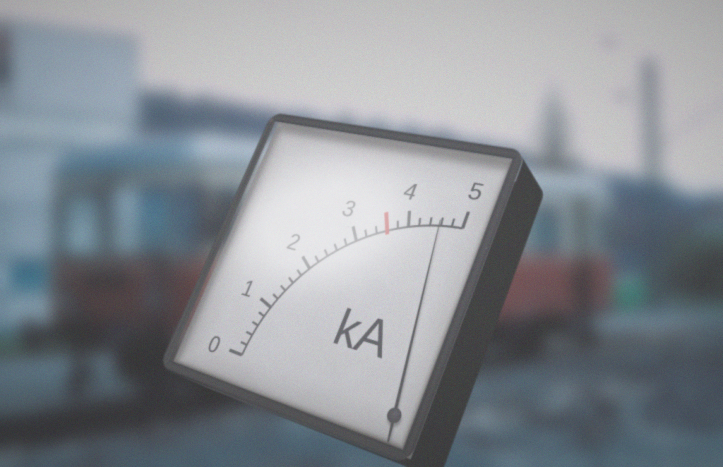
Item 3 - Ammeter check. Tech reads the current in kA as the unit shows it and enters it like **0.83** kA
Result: **4.6** kA
